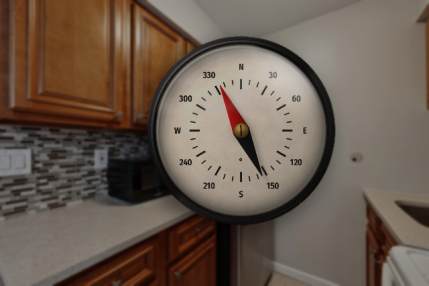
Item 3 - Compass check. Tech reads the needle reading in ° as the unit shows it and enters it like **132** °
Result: **335** °
